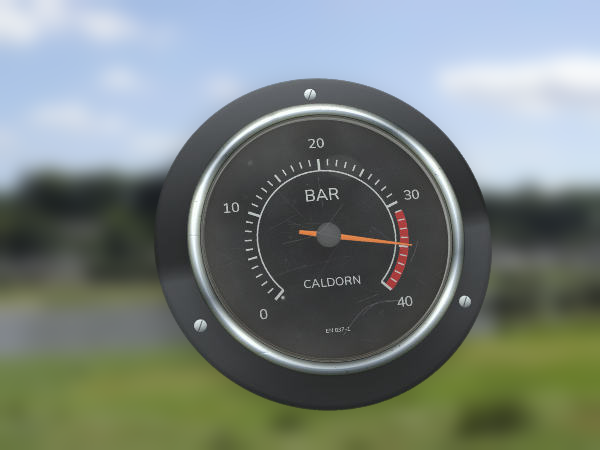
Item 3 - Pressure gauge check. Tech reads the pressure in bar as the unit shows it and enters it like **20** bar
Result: **35** bar
